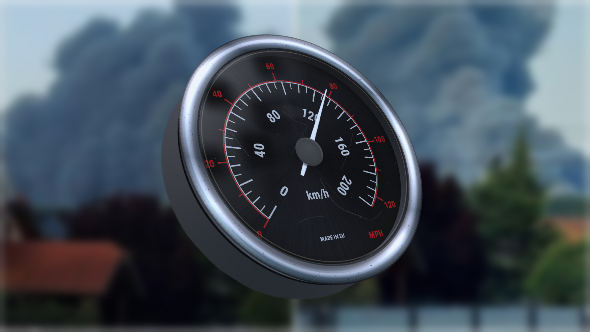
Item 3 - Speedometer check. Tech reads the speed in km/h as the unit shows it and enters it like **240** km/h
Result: **125** km/h
